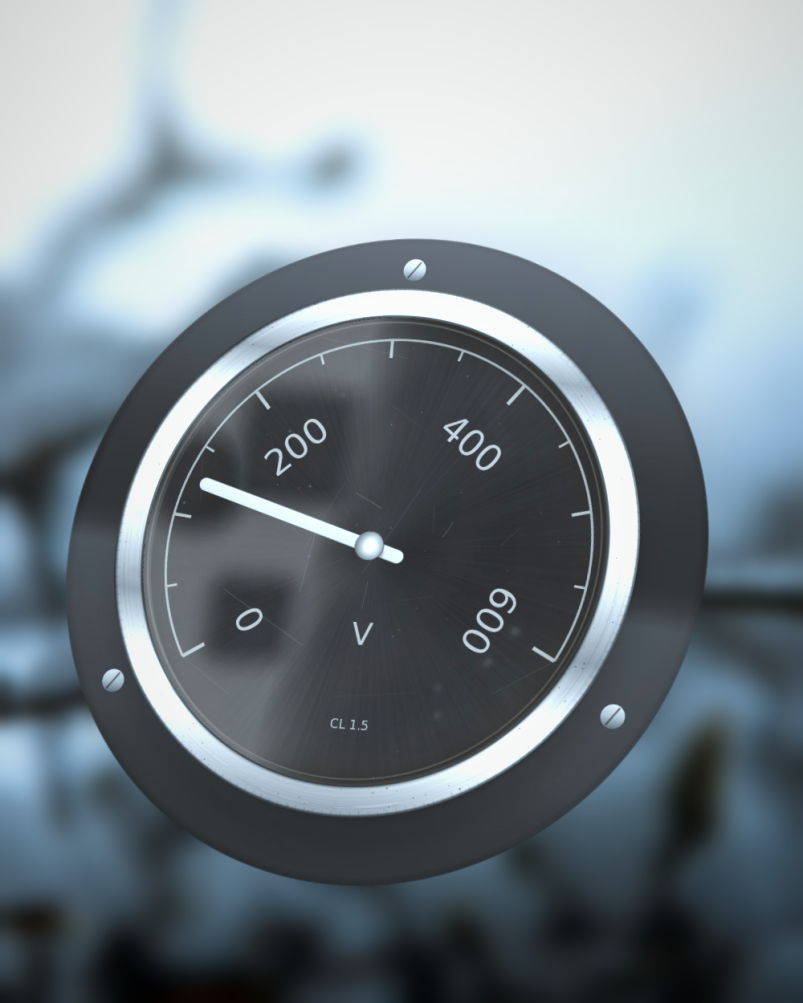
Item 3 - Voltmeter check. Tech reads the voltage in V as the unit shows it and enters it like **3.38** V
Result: **125** V
